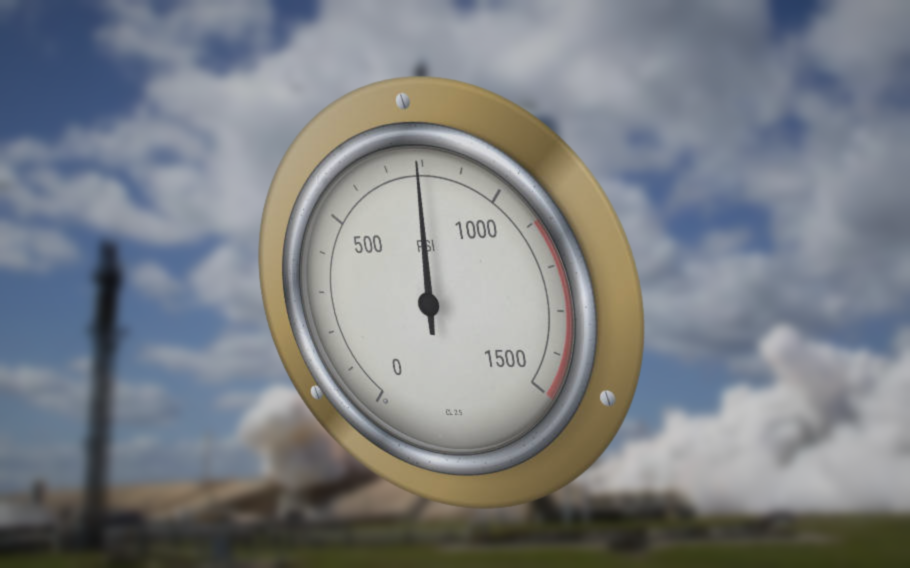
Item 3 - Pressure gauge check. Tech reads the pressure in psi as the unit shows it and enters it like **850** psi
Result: **800** psi
